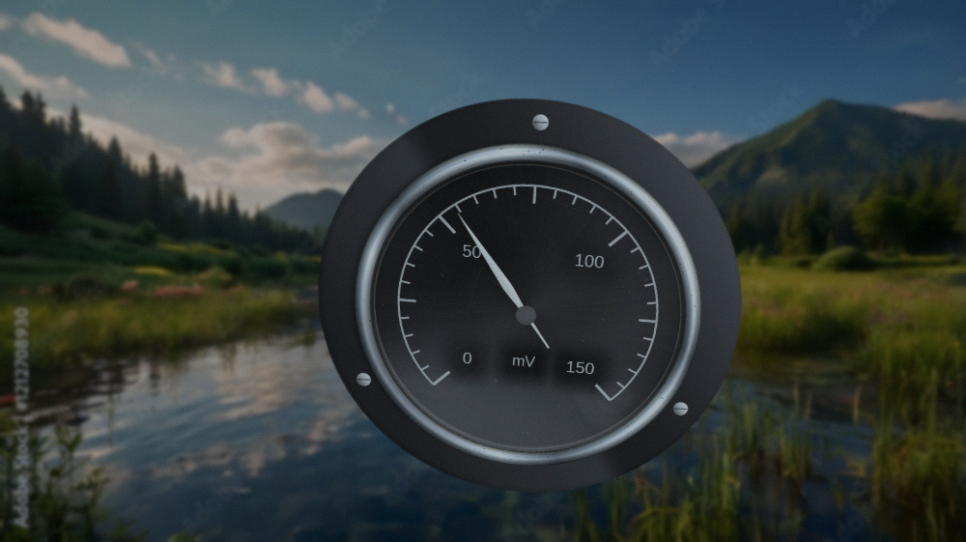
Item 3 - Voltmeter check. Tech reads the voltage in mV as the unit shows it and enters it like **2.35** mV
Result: **55** mV
